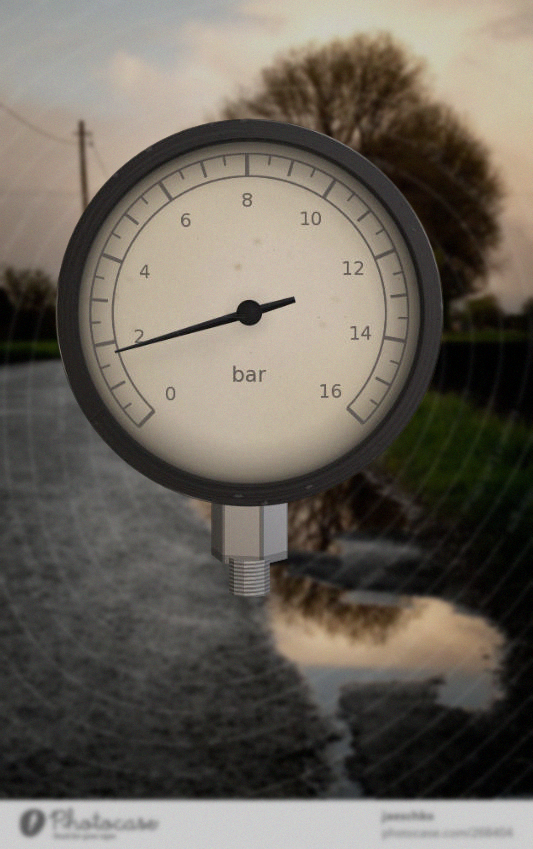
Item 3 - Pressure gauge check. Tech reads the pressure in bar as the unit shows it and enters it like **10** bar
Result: **1.75** bar
